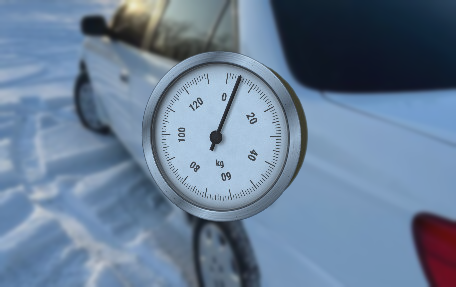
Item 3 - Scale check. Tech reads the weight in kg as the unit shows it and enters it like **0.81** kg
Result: **5** kg
